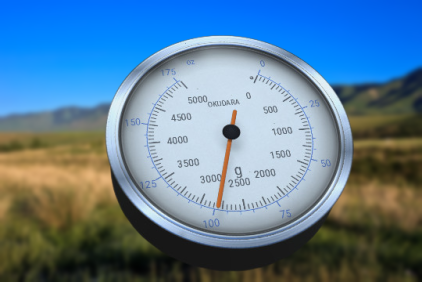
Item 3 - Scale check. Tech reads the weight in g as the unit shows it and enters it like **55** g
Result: **2800** g
